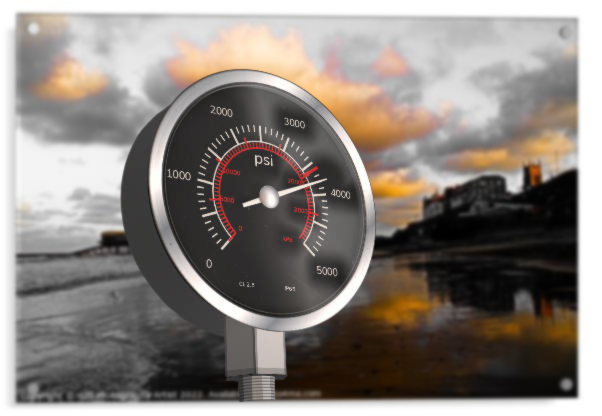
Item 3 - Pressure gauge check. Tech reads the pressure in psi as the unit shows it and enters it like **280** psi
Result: **3800** psi
